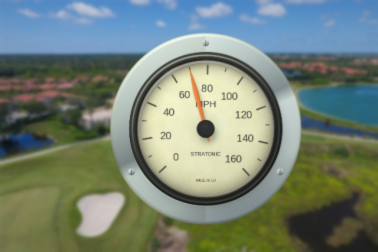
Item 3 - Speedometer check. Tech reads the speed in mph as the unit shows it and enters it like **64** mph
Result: **70** mph
